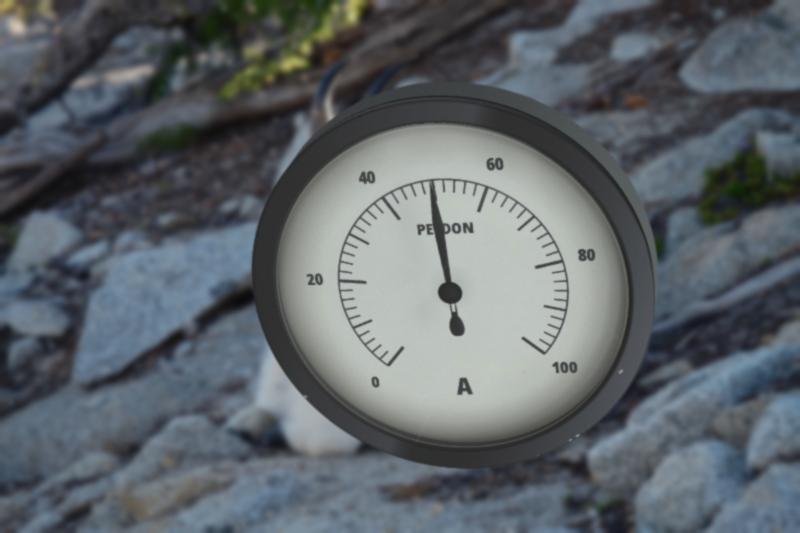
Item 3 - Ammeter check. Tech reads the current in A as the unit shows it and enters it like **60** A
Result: **50** A
